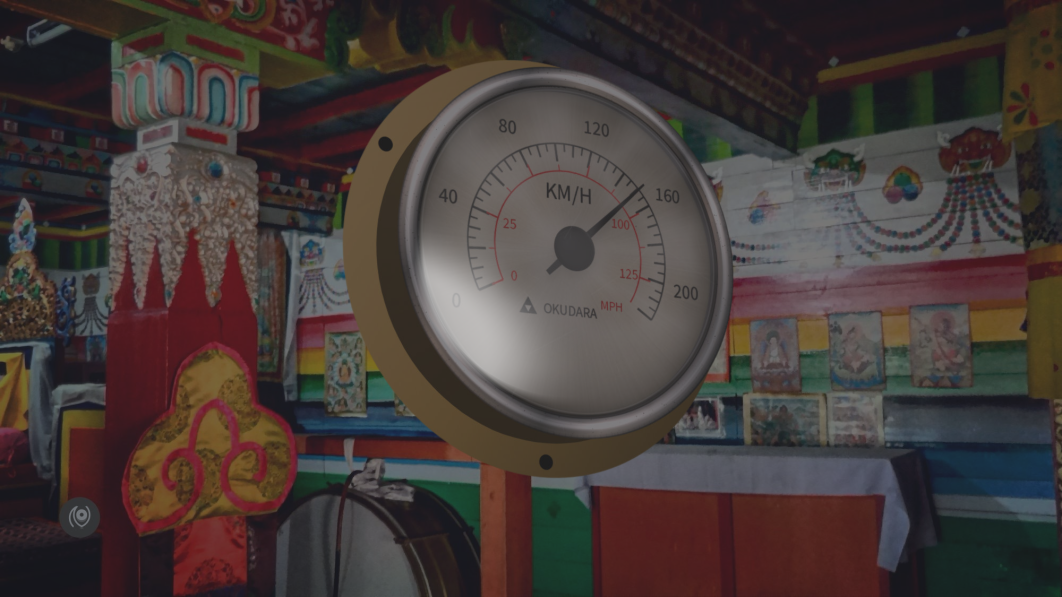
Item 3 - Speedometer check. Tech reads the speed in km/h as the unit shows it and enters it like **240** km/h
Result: **150** km/h
